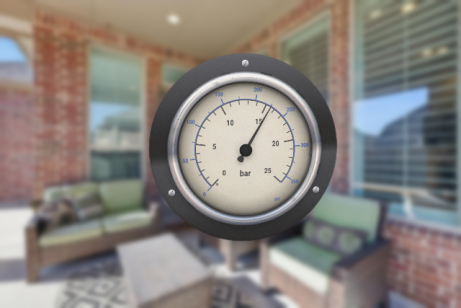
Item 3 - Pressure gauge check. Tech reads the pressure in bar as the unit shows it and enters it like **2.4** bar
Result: **15.5** bar
